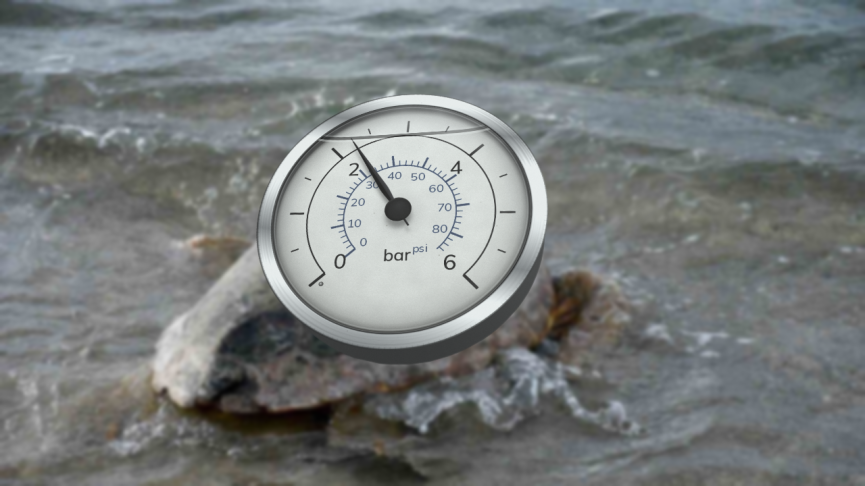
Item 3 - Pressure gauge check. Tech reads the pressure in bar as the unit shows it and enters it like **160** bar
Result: **2.25** bar
